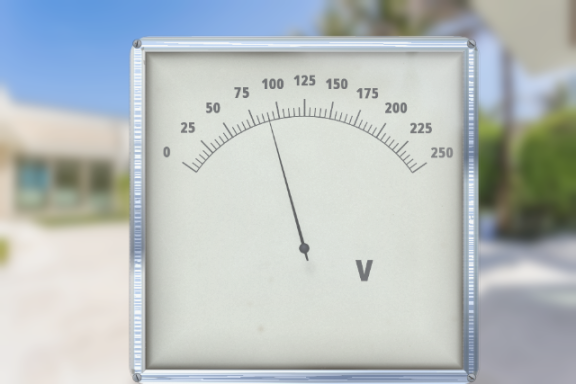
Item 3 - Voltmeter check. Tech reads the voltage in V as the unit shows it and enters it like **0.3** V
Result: **90** V
